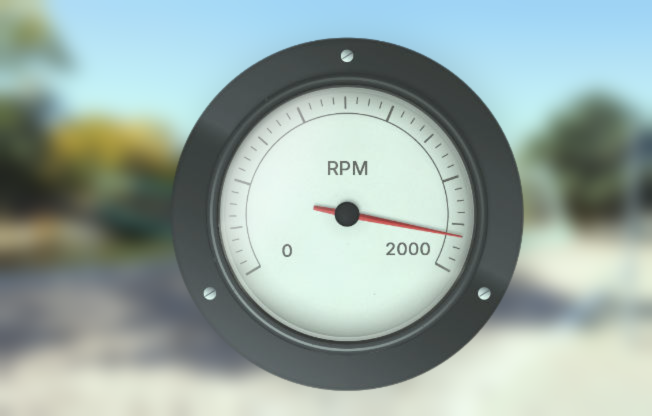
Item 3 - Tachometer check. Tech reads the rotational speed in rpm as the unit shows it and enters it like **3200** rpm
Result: **1850** rpm
